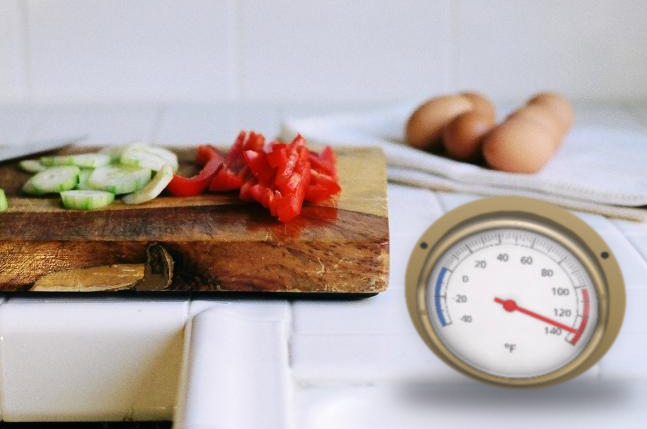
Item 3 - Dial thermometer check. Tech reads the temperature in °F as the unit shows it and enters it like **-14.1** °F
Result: **130** °F
